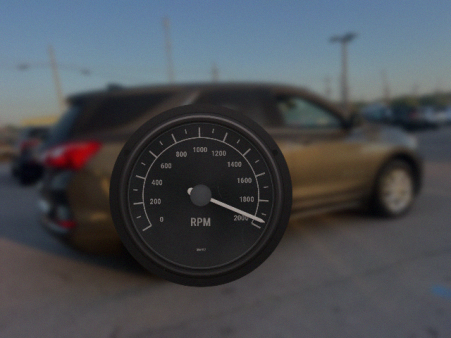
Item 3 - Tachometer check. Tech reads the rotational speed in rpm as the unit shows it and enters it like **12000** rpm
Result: **1950** rpm
